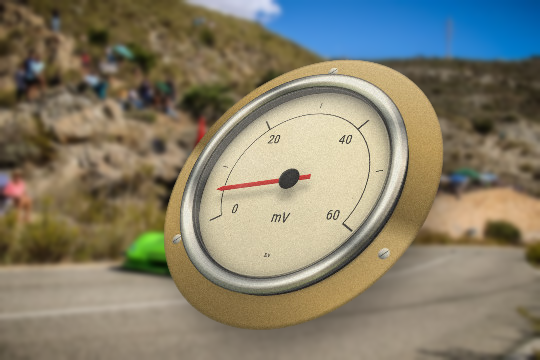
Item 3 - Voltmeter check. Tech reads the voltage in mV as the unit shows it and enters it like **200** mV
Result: **5** mV
